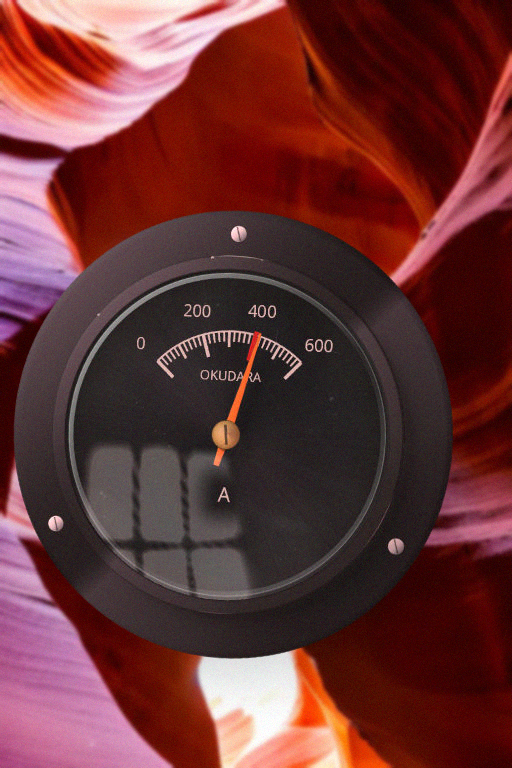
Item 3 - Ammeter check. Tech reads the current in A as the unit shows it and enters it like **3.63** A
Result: **420** A
